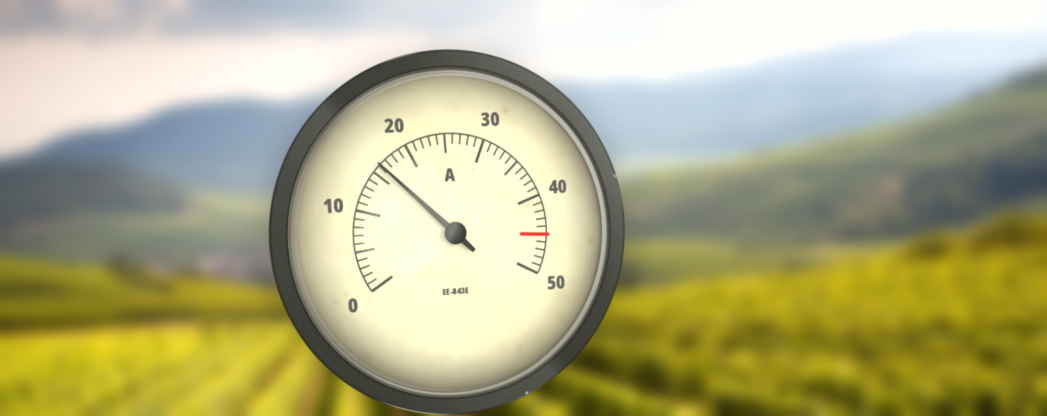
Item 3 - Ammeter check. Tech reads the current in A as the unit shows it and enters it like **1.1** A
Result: **16** A
